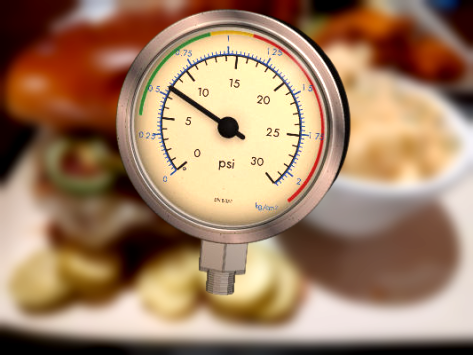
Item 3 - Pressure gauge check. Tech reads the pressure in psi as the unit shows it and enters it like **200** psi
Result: **8** psi
